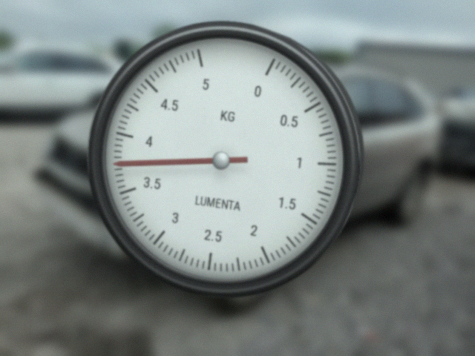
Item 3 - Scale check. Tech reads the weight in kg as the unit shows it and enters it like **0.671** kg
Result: **3.75** kg
